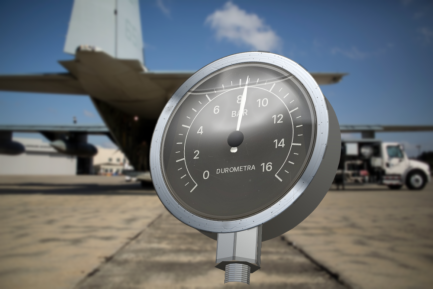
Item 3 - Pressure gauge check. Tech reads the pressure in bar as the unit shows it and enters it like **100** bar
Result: **8.5** bar
